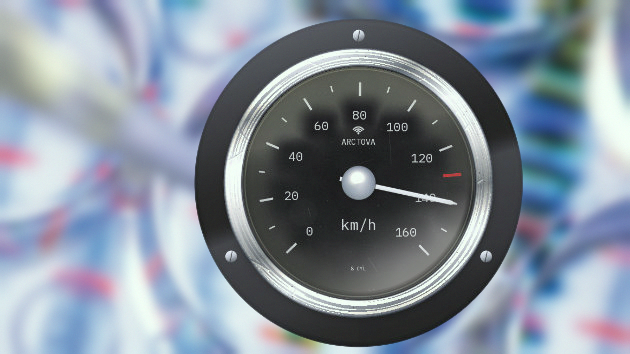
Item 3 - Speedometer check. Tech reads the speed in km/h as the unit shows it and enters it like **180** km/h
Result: **140** km/h
